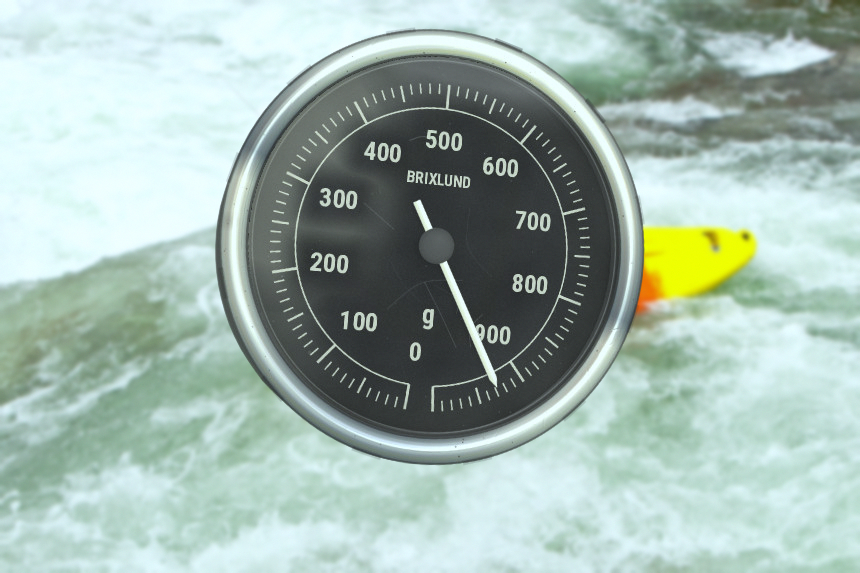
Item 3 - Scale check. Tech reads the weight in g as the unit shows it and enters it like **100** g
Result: **930** g
